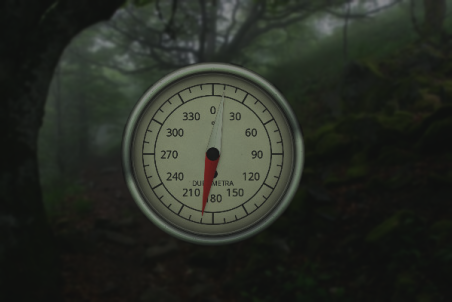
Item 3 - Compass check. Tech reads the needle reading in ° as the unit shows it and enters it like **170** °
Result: **190** °
